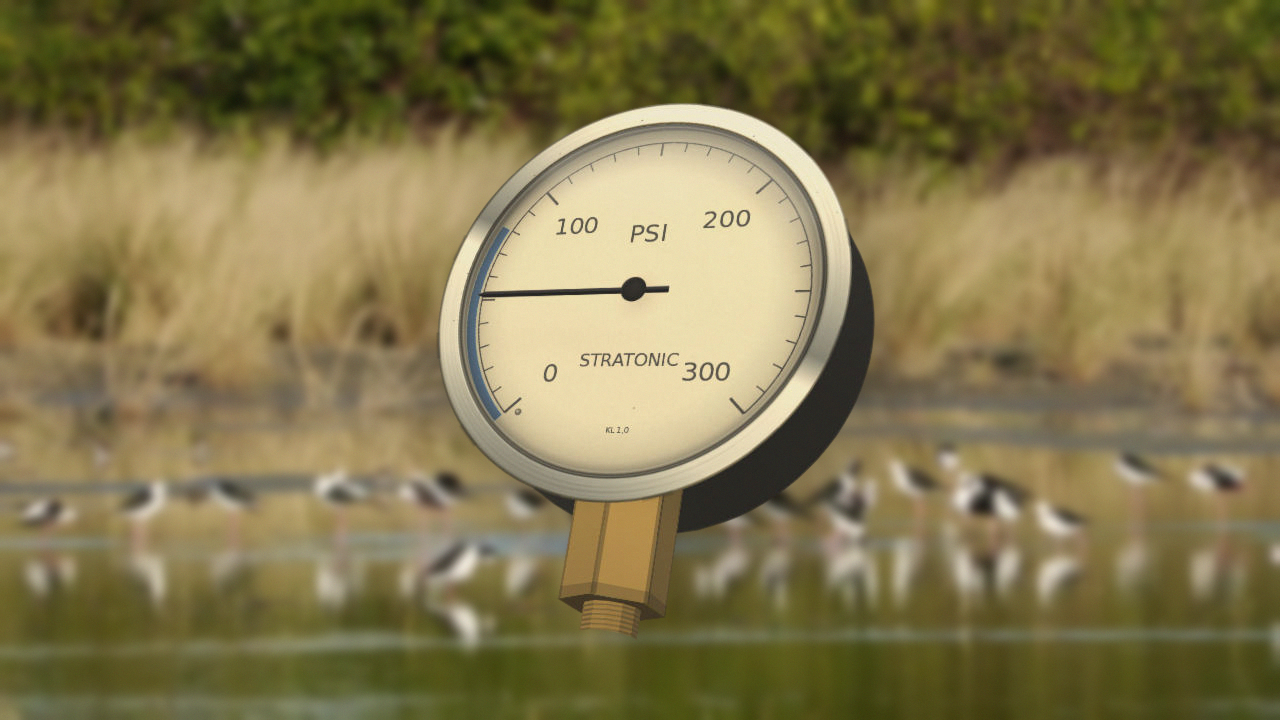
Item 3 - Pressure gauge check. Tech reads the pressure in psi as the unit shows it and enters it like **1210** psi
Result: **50** psi
